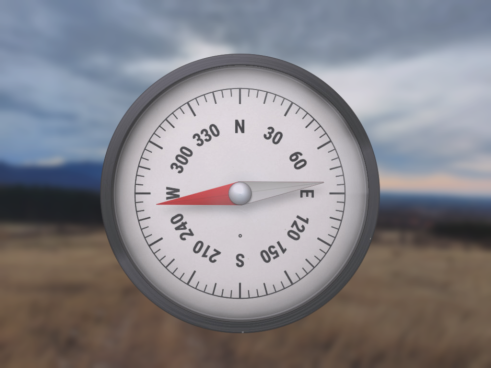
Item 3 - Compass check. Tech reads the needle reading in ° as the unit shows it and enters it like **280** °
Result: **262.5** °
